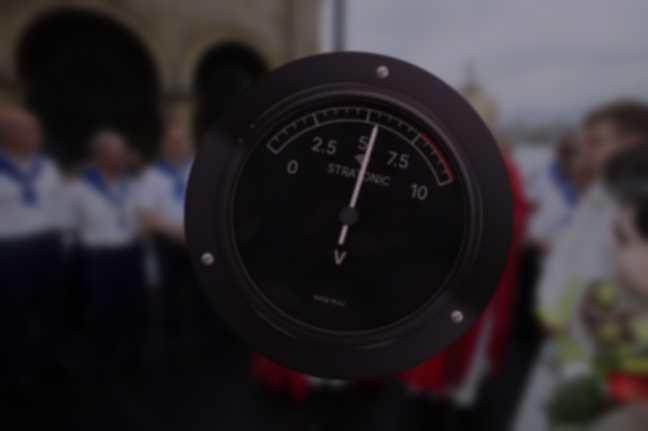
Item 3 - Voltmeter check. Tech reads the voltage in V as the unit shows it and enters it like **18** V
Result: **5.5** V
